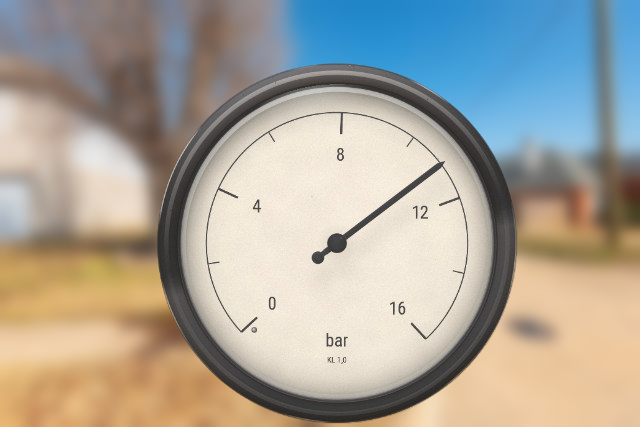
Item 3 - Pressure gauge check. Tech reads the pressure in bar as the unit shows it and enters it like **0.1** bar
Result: **11** bar
